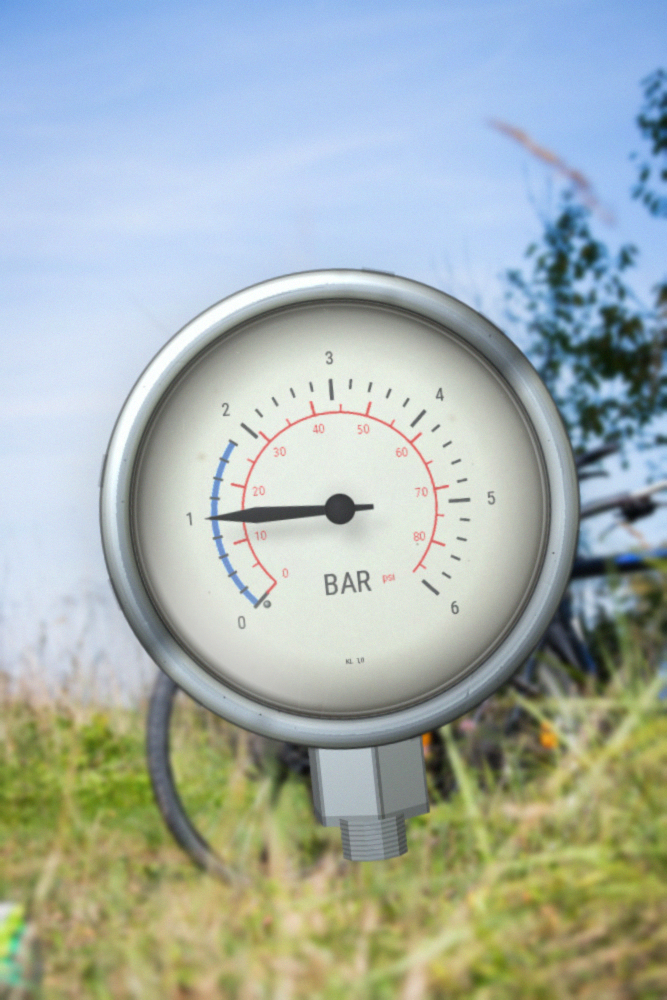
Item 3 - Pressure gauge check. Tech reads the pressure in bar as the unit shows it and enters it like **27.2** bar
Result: **1** bar
